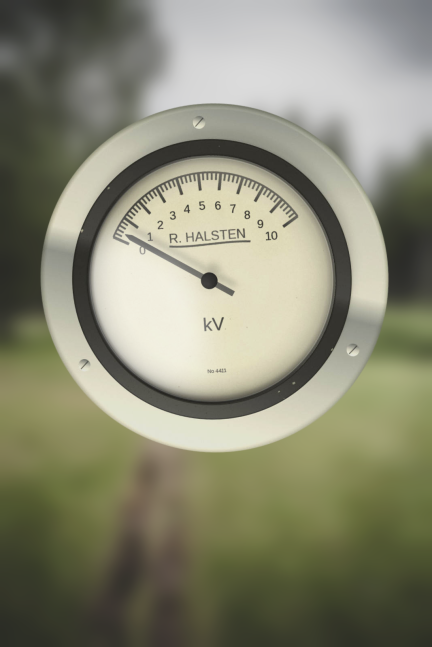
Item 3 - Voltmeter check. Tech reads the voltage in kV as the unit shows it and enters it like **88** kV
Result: **0.4** kV
